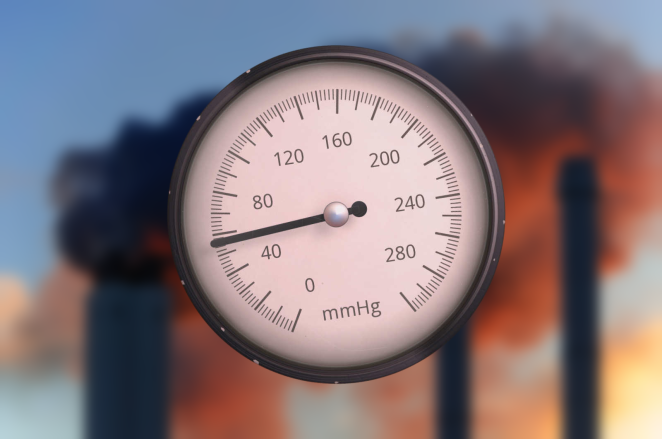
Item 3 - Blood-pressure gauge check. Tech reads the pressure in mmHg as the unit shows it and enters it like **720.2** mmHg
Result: **56** mmHg
